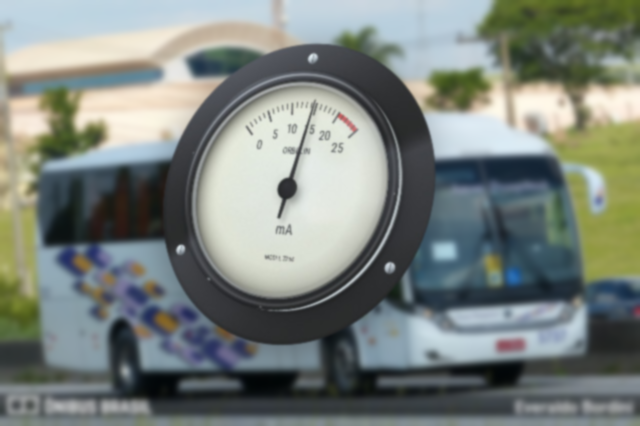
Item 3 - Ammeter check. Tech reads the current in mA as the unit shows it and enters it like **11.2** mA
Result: **15** mA
